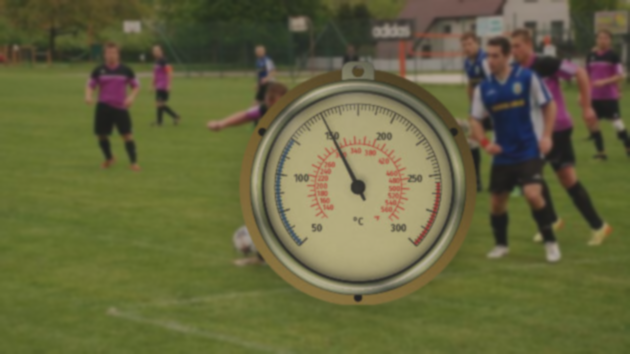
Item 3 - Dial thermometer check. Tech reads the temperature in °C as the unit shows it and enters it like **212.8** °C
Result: **150** °C
